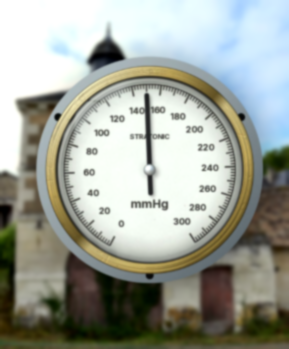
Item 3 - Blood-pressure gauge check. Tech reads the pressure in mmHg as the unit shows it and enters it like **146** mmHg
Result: **150** mmHg
